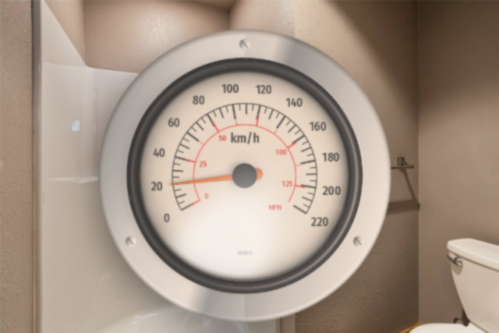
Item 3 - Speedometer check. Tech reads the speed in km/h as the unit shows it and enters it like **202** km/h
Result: **20** km/h
